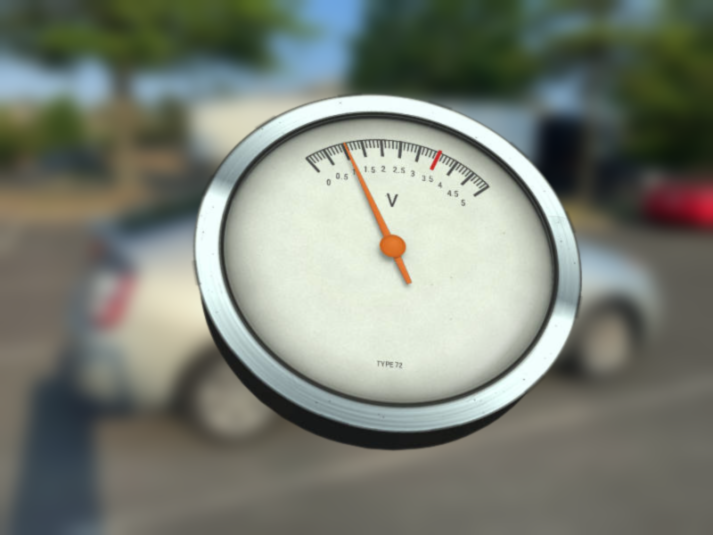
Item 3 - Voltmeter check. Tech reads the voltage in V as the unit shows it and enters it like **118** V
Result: **1** V
